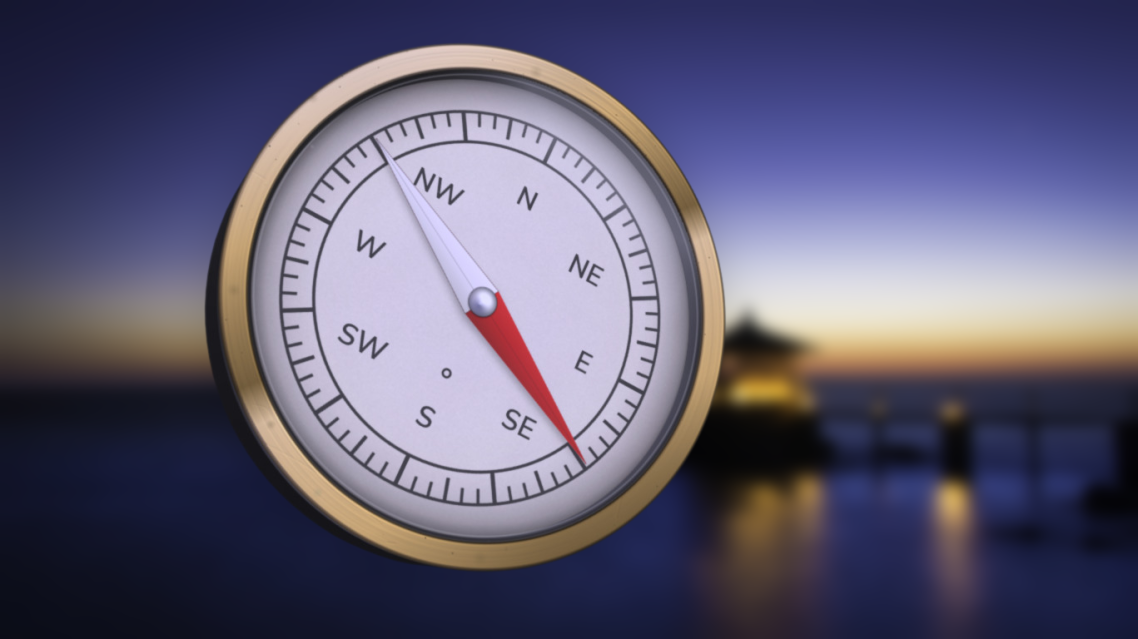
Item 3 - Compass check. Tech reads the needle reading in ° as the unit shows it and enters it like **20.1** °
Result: **120** °
